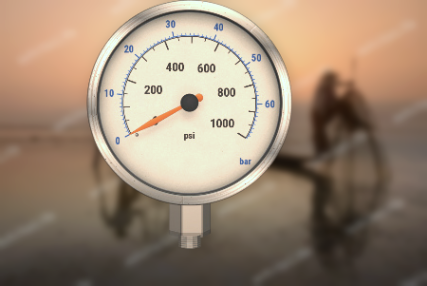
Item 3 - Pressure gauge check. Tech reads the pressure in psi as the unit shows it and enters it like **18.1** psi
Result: **0** psi
